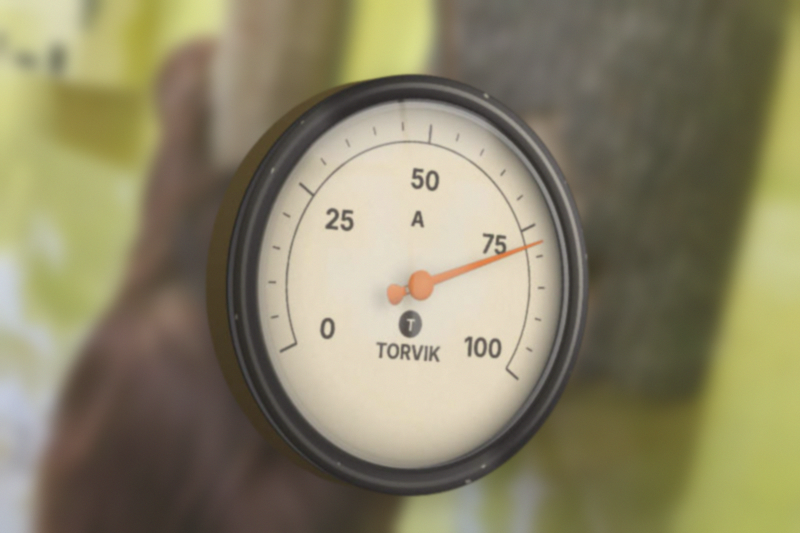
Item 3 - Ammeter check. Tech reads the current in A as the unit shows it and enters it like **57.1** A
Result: **77.5** A
